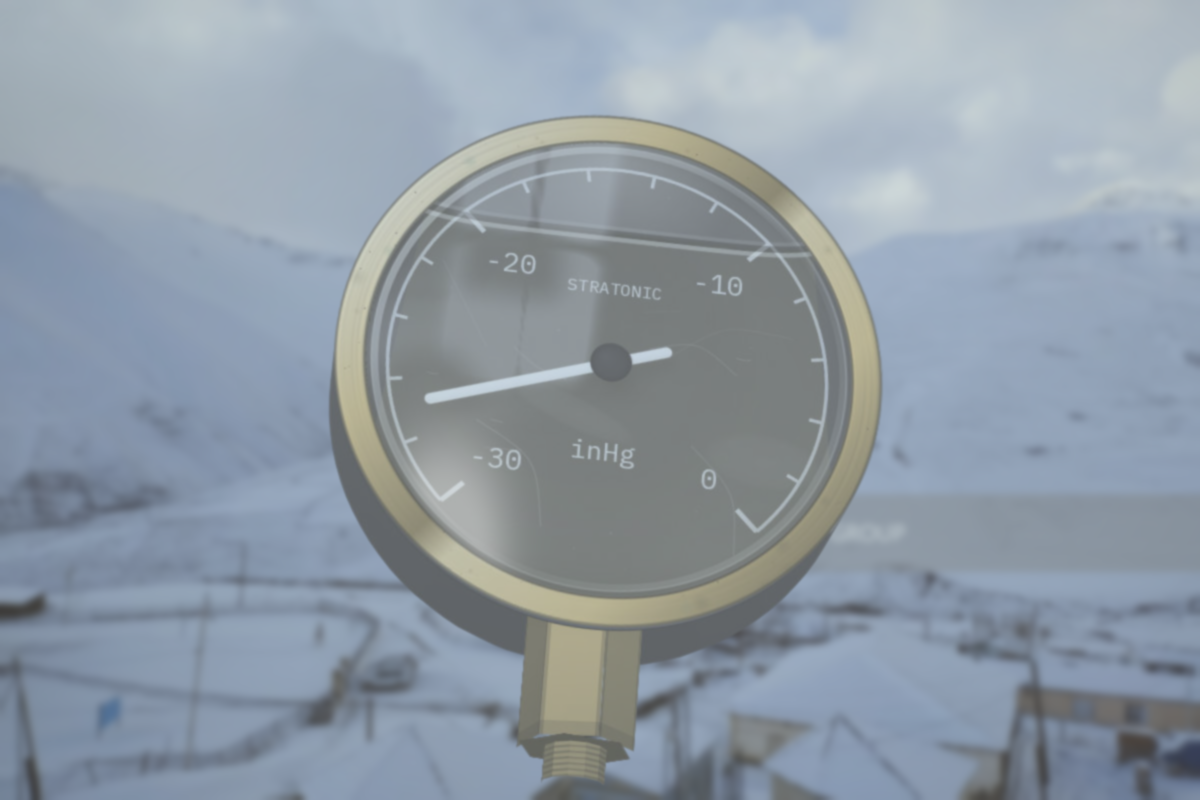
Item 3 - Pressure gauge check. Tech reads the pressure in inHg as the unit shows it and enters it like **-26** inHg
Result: **-27** inHg
